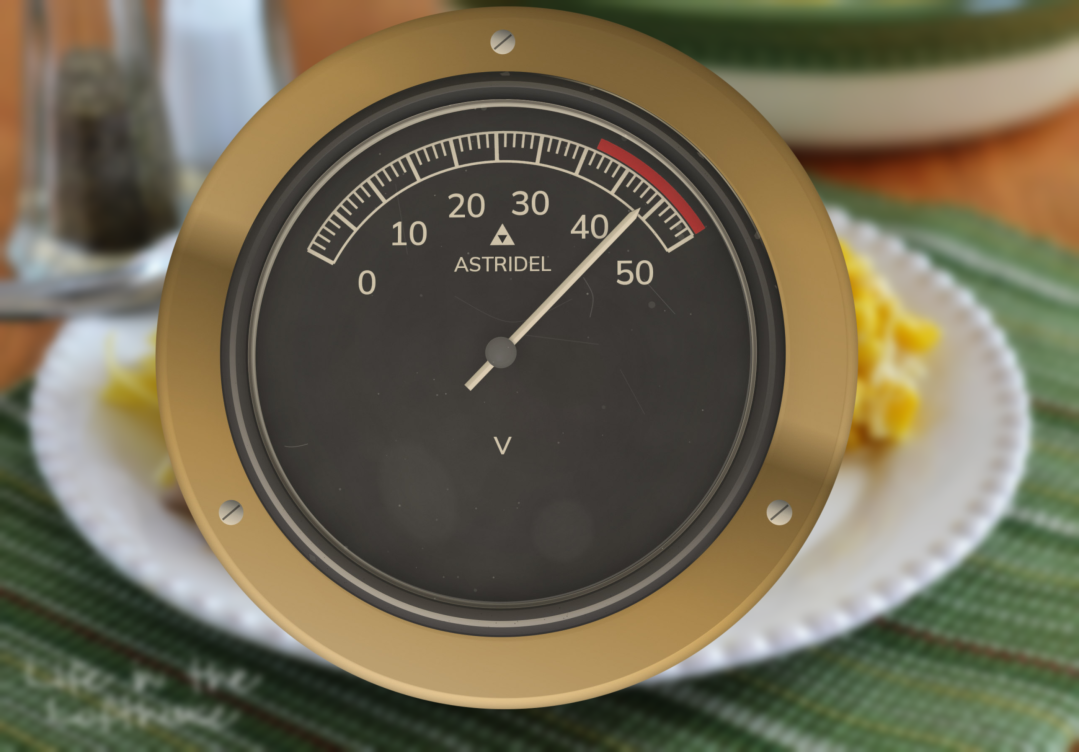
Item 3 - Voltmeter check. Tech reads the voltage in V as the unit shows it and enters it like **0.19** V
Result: **44** V
